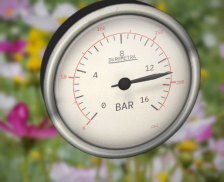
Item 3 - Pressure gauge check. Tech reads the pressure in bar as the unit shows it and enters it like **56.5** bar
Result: **13** bar
